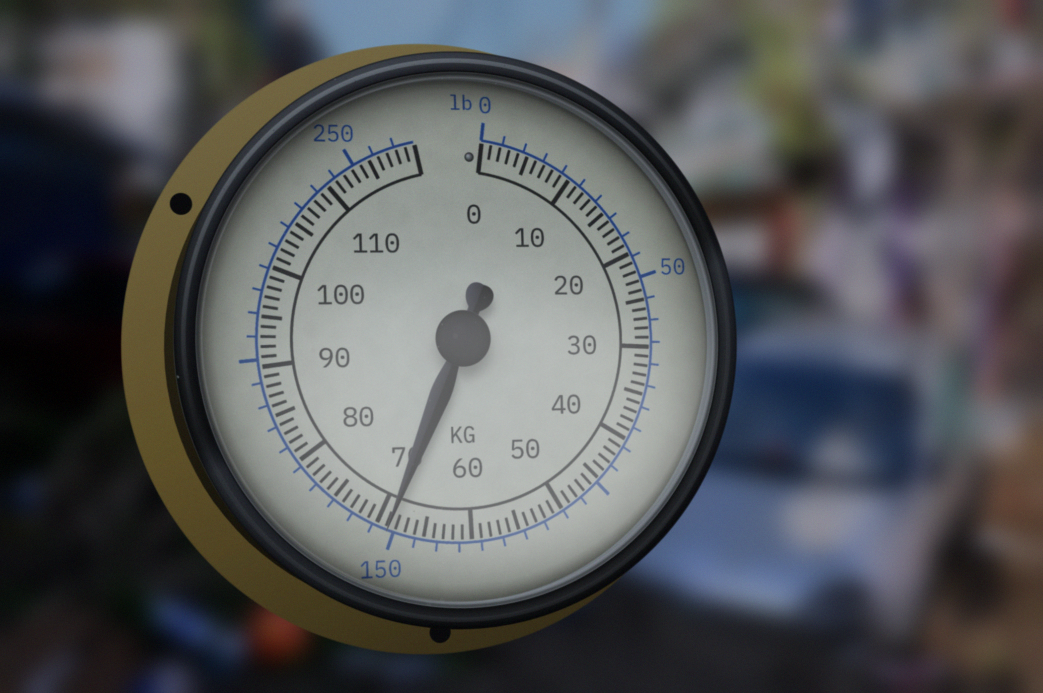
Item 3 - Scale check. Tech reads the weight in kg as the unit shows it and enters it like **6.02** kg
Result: **69** kg
